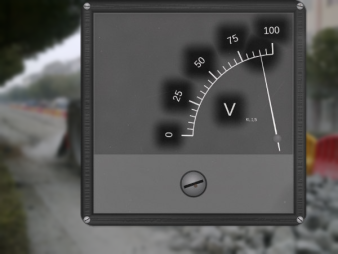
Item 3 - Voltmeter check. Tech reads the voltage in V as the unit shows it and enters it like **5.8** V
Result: **90** V
